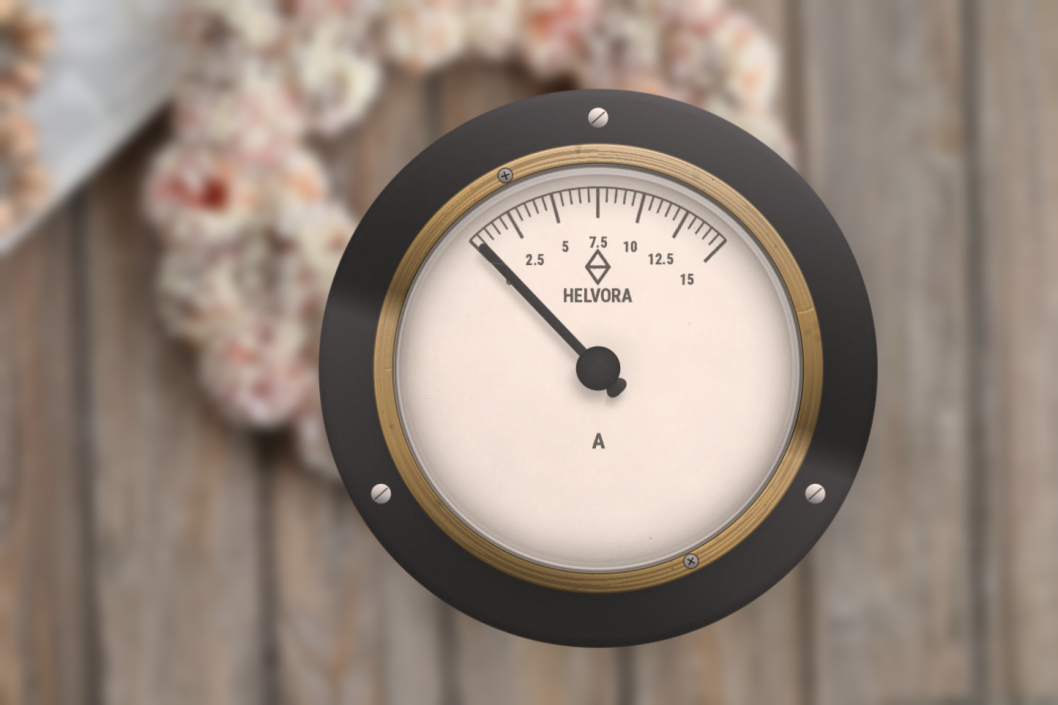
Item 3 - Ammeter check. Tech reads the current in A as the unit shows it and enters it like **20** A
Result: **0.25** A
